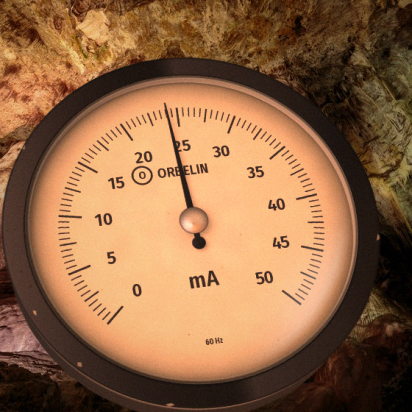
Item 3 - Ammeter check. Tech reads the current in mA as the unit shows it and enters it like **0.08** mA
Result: **24** mA
